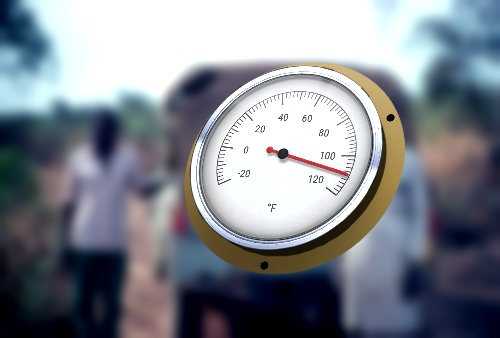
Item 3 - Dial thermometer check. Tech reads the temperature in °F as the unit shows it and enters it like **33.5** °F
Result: **110** °F
